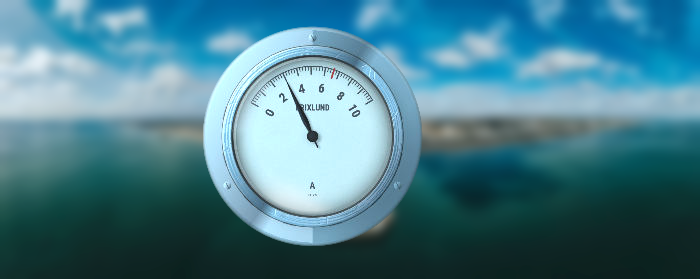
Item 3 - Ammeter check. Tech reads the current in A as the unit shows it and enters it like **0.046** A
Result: **3** A
